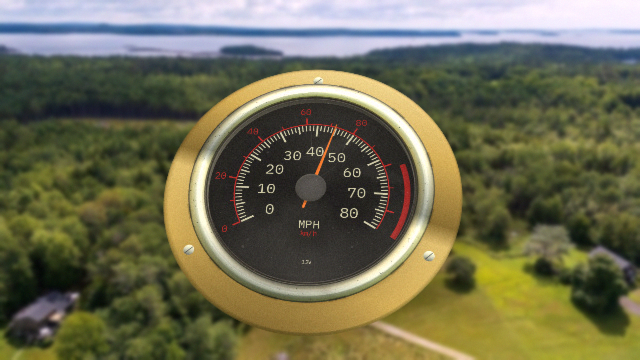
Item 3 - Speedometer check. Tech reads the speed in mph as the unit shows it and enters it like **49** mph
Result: **45** mph
